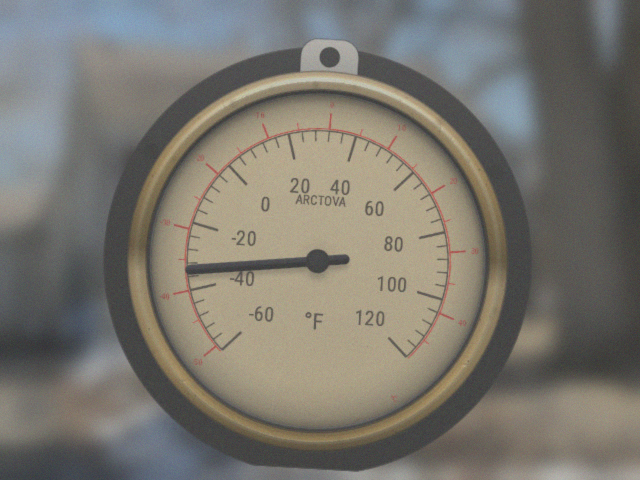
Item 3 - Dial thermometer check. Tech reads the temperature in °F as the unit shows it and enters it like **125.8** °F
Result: **-34** °F
